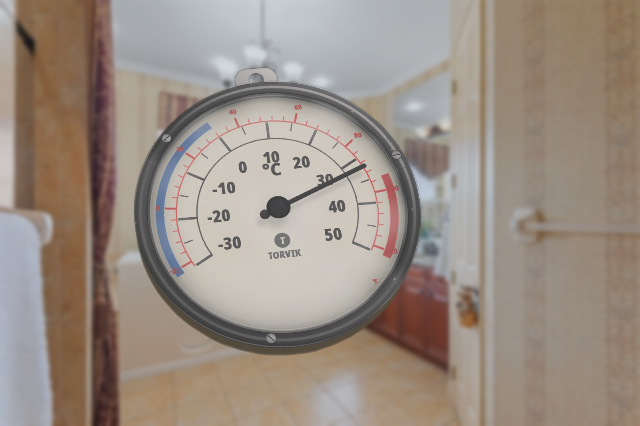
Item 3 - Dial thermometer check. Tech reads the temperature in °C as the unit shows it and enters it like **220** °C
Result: **32.5** °C
